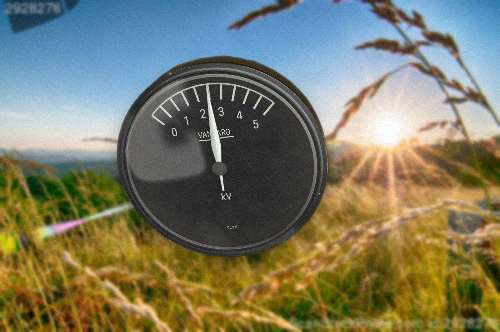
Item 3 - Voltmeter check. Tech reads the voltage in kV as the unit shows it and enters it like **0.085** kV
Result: **2.5** kV
